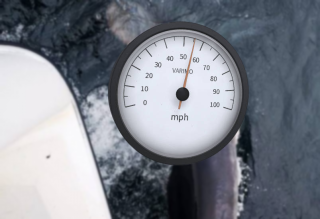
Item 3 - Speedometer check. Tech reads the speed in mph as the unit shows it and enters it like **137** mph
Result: **55** mph
